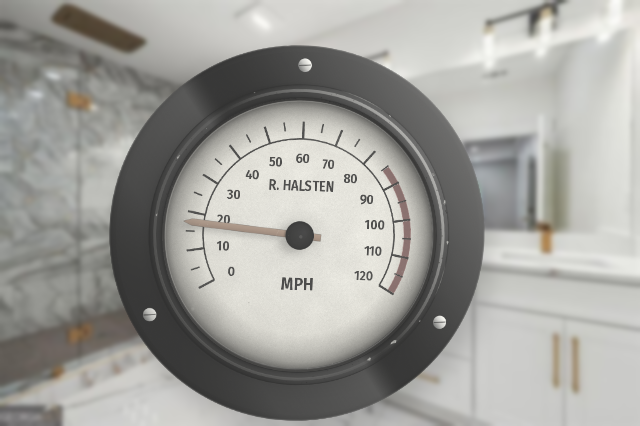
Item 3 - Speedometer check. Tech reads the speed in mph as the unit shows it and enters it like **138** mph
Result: **17.5** mph
